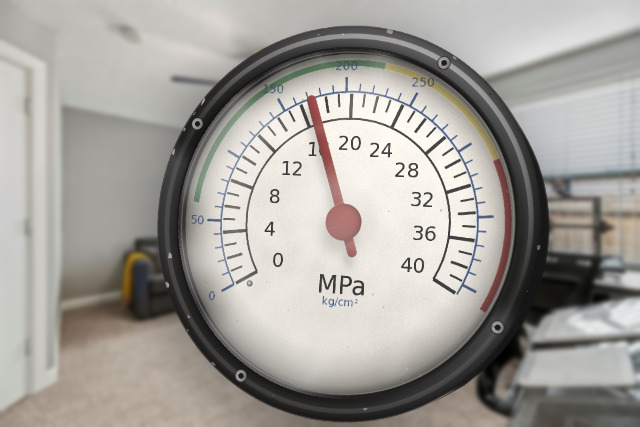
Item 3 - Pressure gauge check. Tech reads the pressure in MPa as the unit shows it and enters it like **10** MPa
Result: **17** MPa
